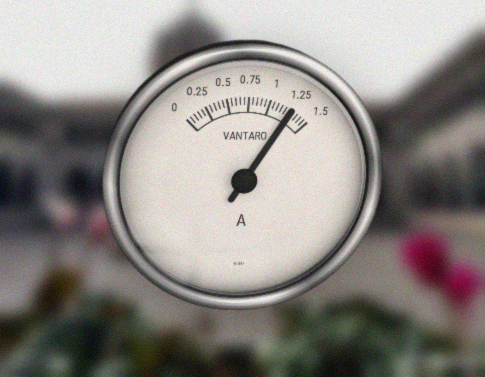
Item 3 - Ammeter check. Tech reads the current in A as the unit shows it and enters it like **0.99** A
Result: **1.25** A
